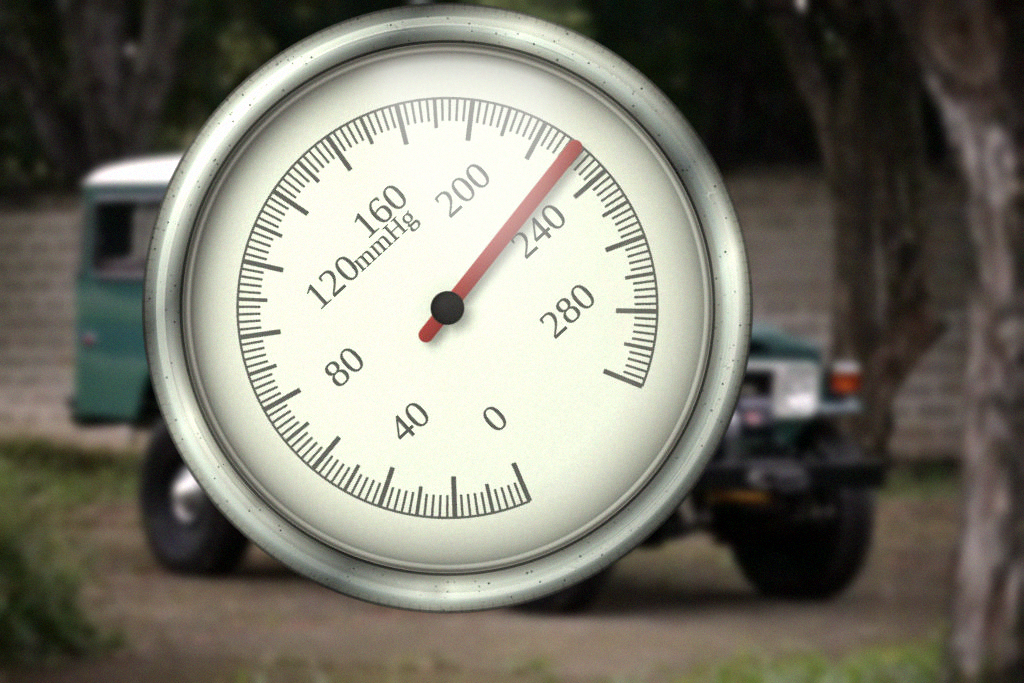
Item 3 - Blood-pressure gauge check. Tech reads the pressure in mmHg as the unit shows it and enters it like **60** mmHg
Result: **230** mmHg
